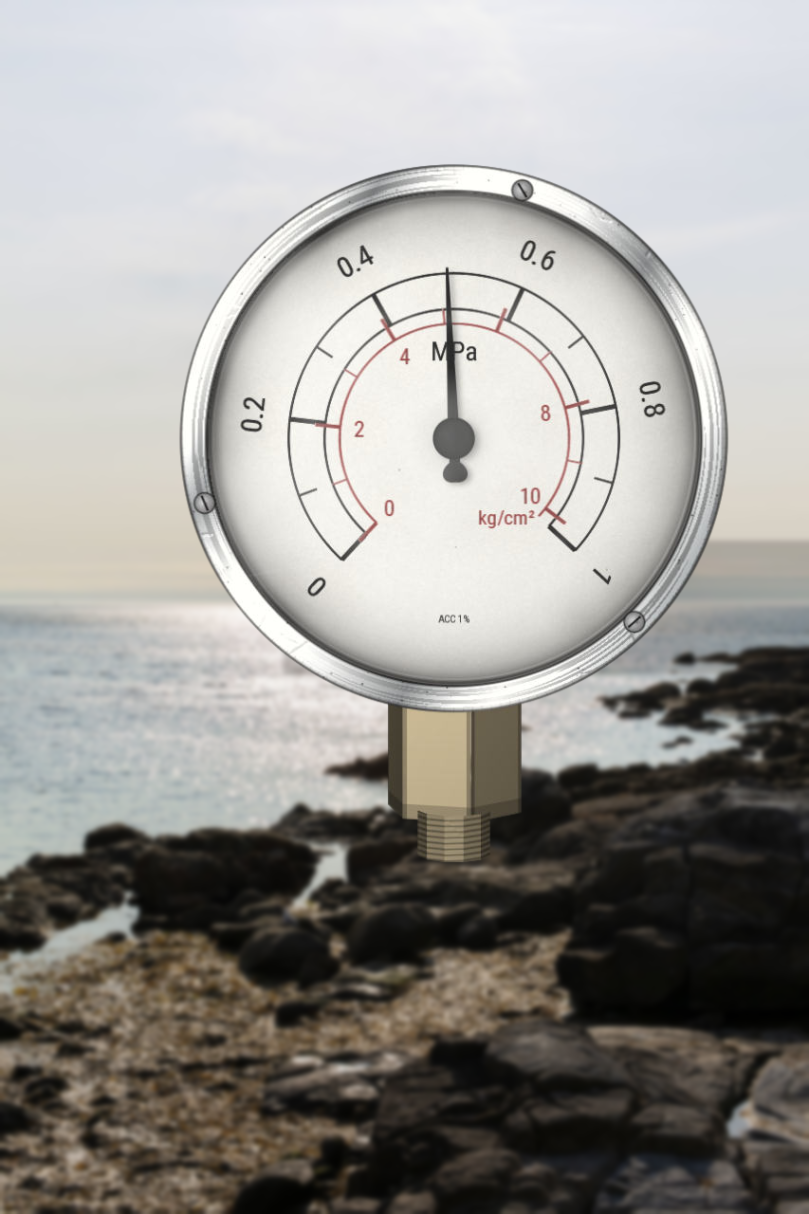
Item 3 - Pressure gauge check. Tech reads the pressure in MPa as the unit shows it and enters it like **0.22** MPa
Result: **0.5** MPa
